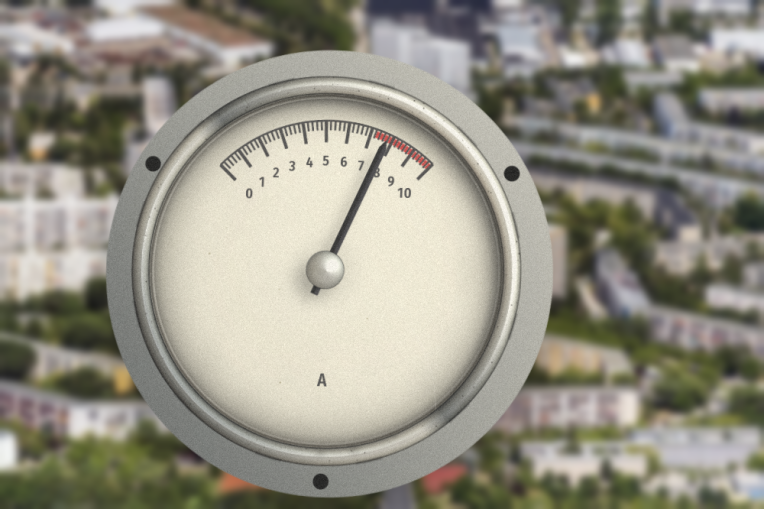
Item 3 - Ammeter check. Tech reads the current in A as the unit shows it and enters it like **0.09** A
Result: **7.8** A
